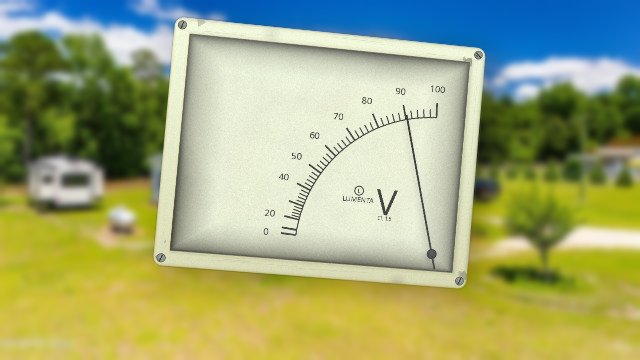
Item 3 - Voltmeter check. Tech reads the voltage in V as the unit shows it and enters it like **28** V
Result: **90** V
